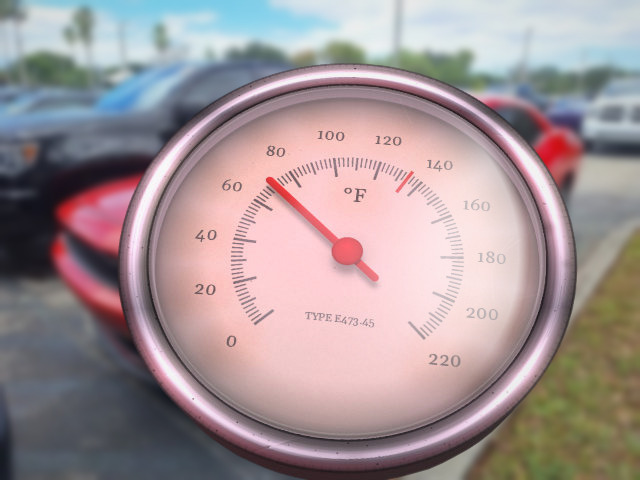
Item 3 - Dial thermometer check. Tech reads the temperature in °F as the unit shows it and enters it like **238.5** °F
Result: **70** °F
